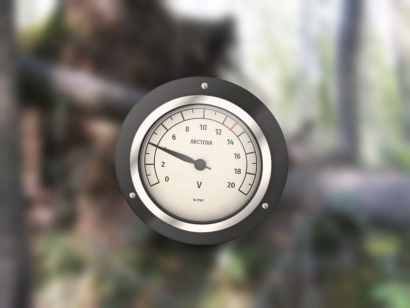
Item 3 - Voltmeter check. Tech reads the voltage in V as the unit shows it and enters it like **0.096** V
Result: **4** V
